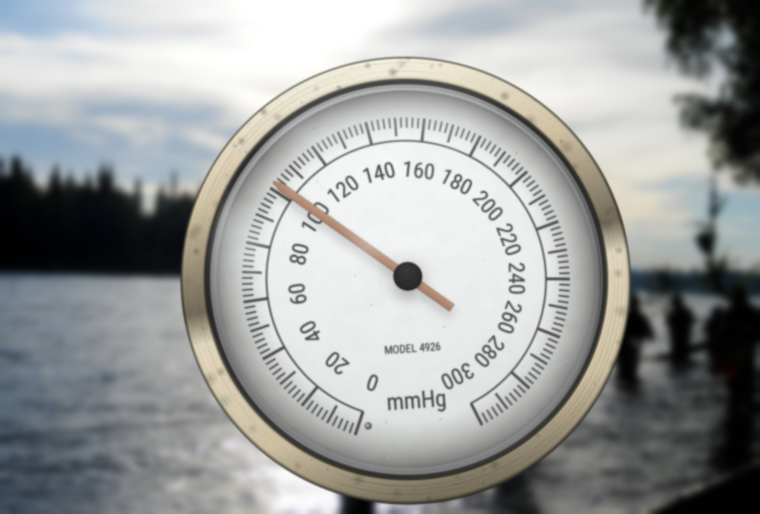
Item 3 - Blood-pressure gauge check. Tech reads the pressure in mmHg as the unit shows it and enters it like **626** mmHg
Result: **102** mmHg
